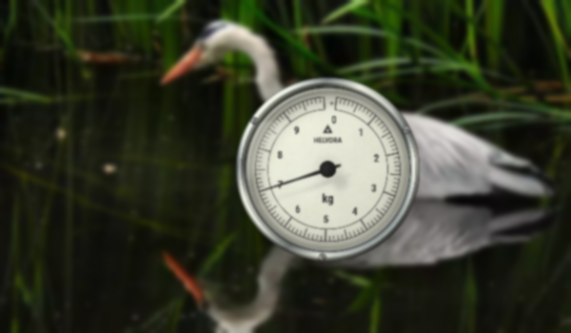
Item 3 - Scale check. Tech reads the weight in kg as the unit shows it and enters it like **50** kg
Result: **7** kg
